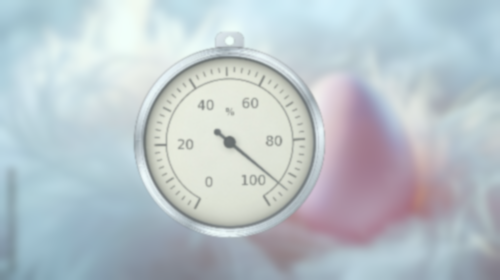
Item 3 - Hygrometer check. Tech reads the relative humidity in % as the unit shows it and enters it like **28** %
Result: **94** %
